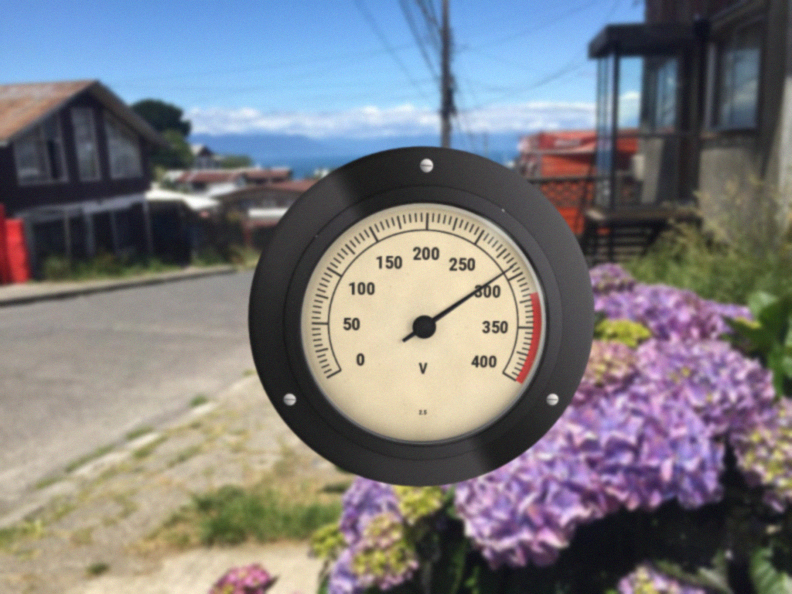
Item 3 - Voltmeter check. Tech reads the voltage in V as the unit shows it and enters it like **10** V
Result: **290** V
